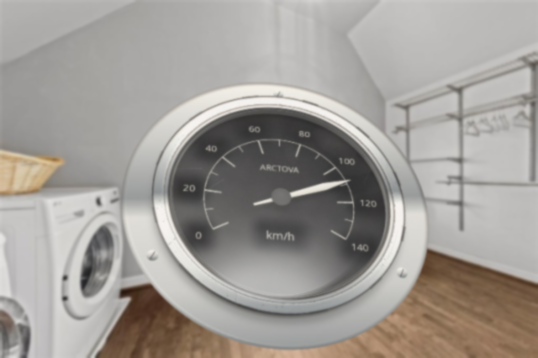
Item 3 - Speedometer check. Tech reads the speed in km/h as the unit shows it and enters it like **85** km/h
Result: **110** km/h
